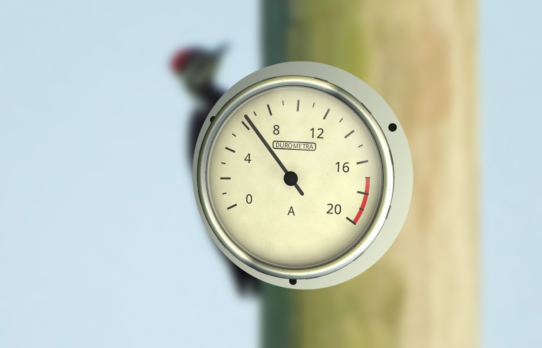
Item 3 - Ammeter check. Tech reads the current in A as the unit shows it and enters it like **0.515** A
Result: **6.5** A
